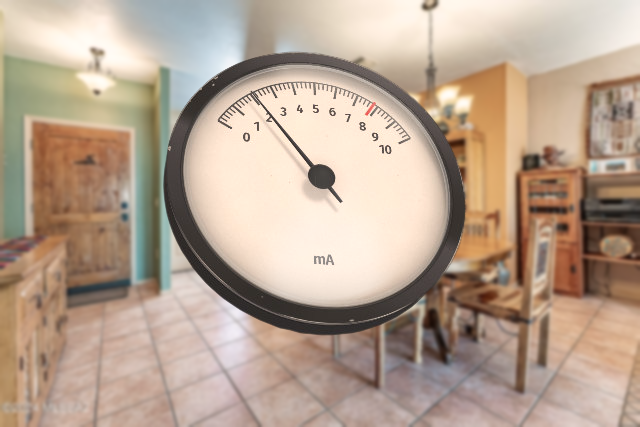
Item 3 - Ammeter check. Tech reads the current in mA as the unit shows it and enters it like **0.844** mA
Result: **2** mA
